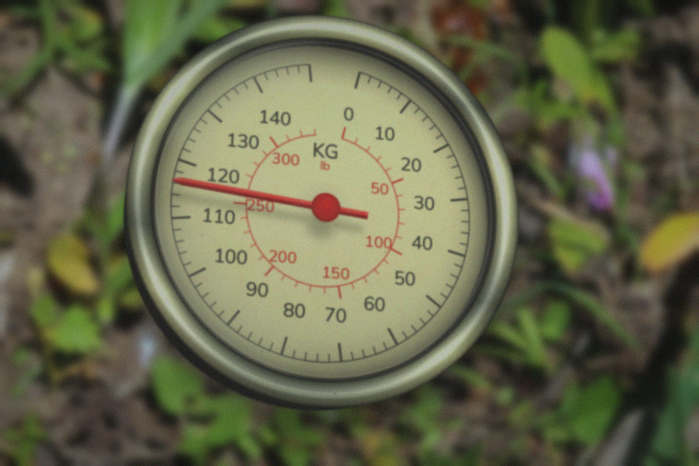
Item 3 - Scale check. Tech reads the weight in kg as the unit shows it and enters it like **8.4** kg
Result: **116** kg
